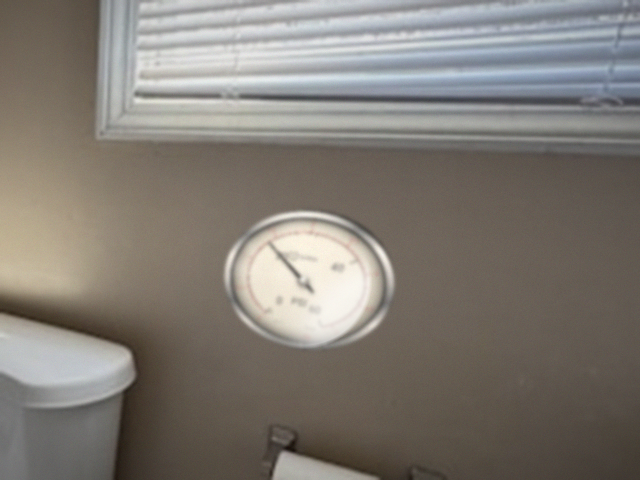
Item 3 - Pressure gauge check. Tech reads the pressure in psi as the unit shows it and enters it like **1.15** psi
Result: **20** psi
